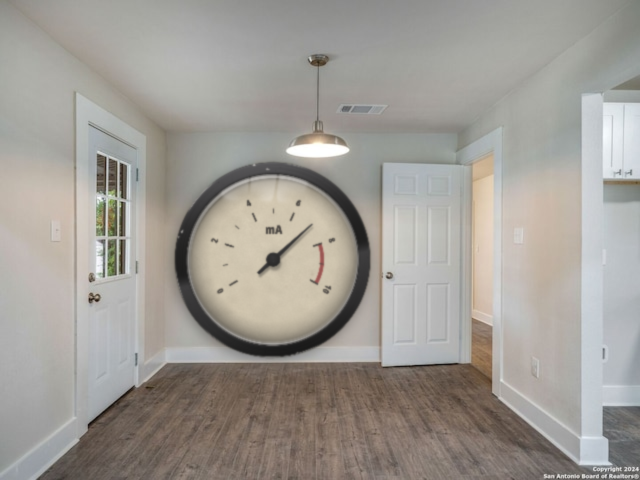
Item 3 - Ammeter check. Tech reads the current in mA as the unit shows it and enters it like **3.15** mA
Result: **7** mA
